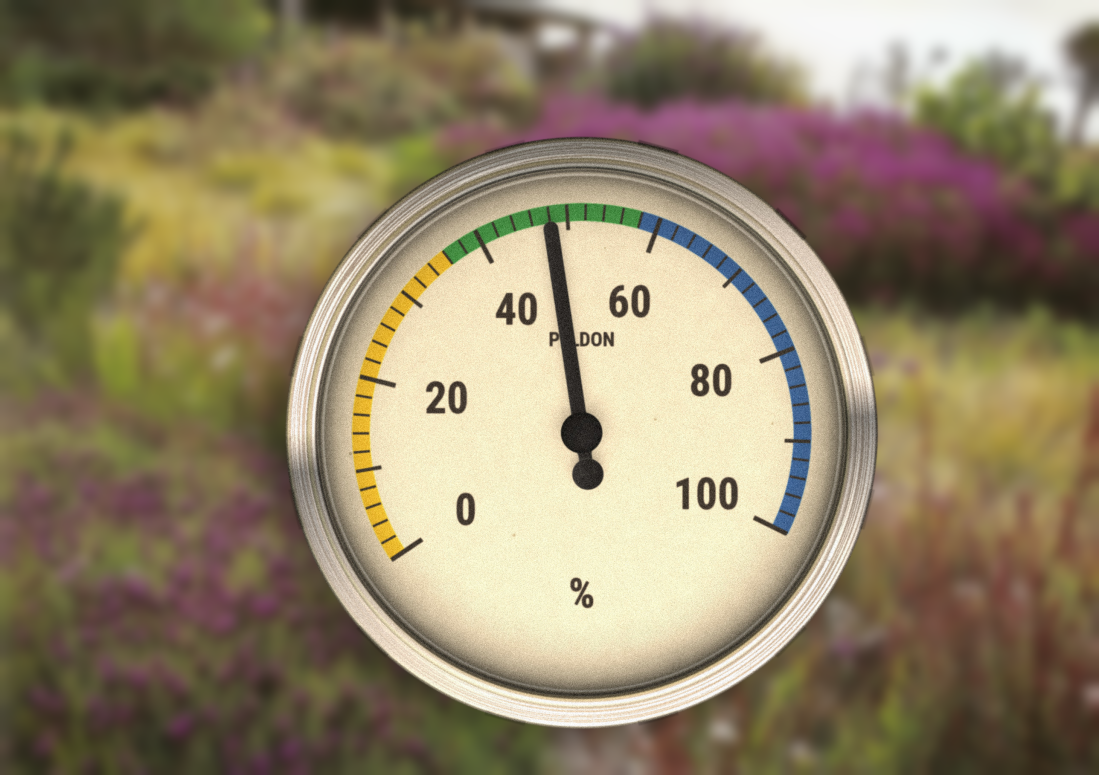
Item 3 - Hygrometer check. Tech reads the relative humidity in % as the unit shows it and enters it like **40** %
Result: **48** %
